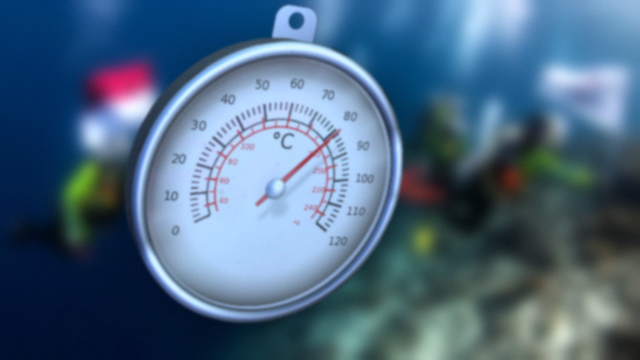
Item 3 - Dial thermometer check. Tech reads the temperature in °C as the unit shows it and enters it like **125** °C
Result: **80** °C
